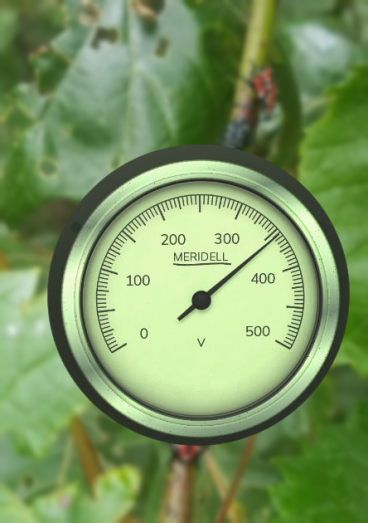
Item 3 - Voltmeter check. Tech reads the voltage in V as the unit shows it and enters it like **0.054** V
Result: **355** V
